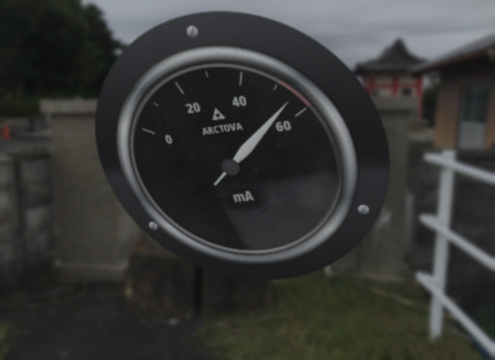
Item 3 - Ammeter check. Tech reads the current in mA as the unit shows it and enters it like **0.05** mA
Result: **55** mA
